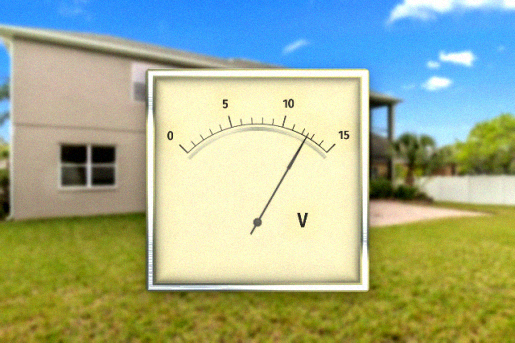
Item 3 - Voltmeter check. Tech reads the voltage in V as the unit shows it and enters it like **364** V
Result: **12.5** V
